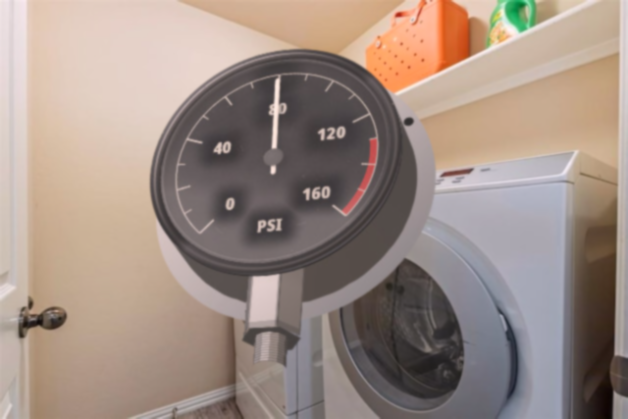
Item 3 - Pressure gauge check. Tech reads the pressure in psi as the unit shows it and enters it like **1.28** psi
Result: **80** psi
